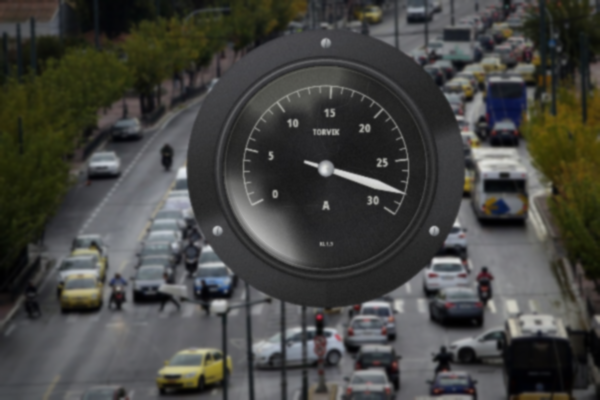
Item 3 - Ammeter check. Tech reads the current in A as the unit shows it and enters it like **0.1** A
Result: **28** A
